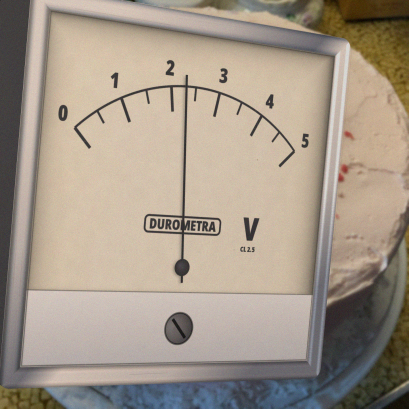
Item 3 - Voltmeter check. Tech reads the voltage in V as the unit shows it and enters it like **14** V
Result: **2.25** V
